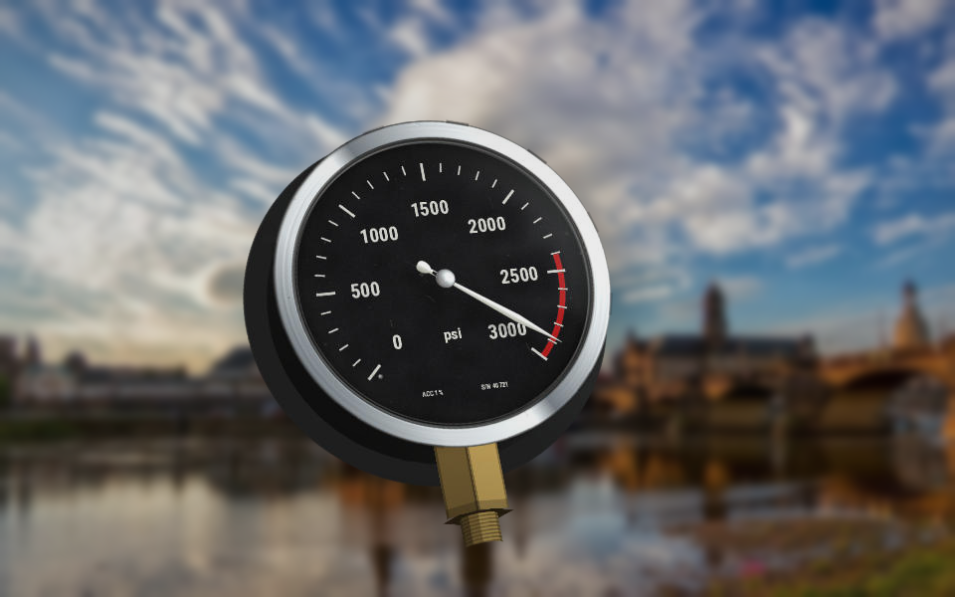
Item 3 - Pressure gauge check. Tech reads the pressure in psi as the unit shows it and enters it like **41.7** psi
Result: **2900** psi
